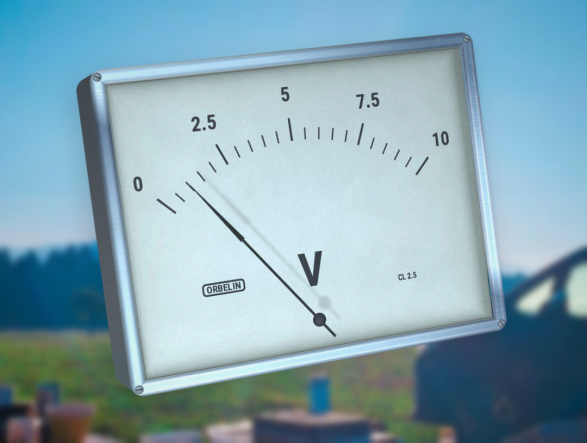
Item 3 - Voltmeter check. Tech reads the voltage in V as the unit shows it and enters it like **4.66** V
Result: **1** V
